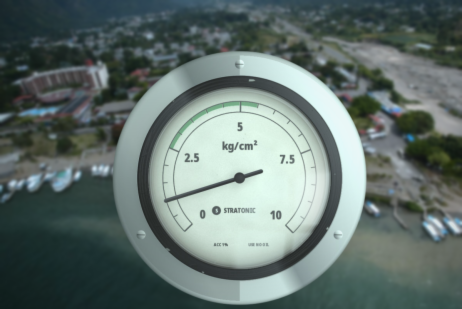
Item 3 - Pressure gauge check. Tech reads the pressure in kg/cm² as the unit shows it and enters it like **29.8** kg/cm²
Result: **1** kg/cm²
